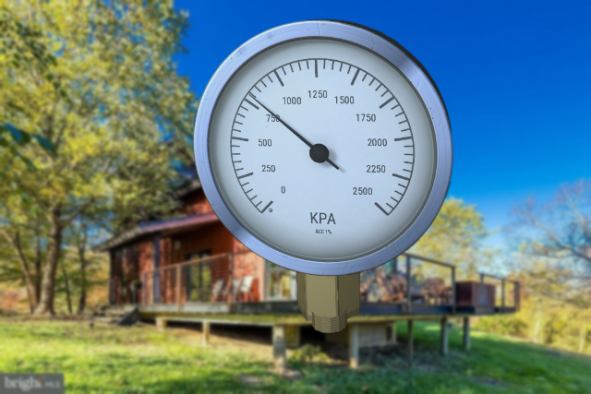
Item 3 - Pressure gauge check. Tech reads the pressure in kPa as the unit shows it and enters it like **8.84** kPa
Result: **800** kPa
